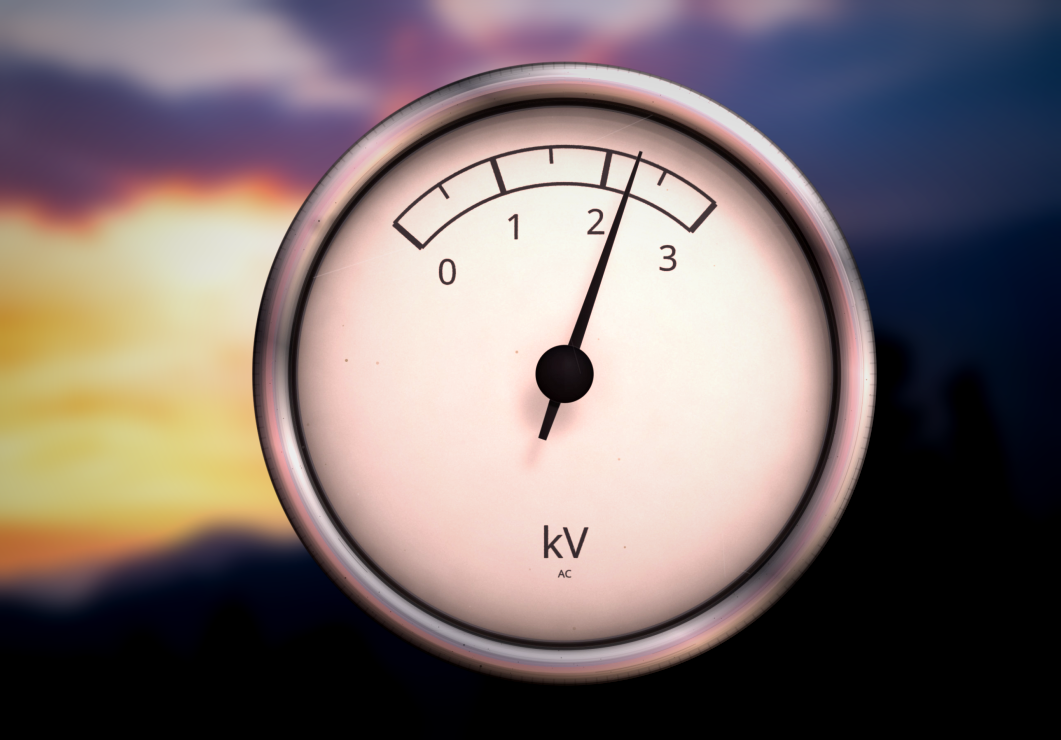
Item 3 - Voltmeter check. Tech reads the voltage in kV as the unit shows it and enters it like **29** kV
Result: **2.25** kV
